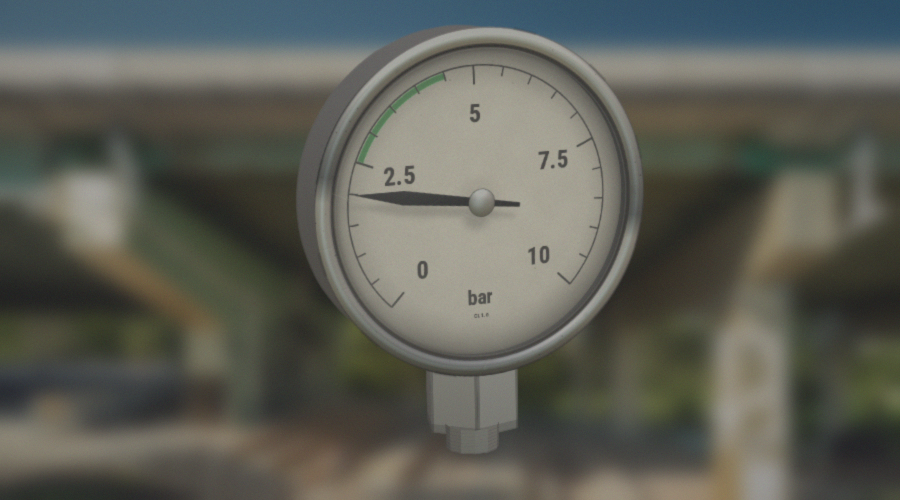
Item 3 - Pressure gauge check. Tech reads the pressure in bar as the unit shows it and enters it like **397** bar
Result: **2** bar
